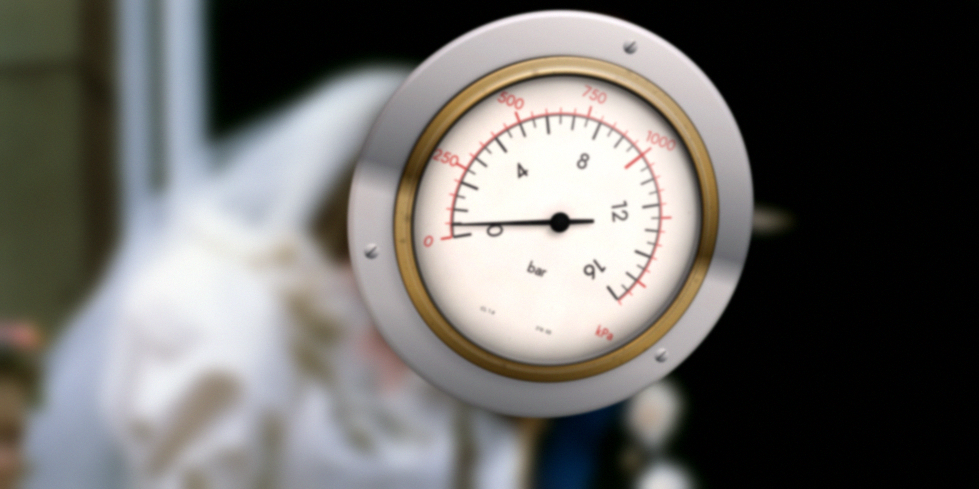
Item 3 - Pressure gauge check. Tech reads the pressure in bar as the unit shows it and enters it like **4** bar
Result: **0.5** bar
